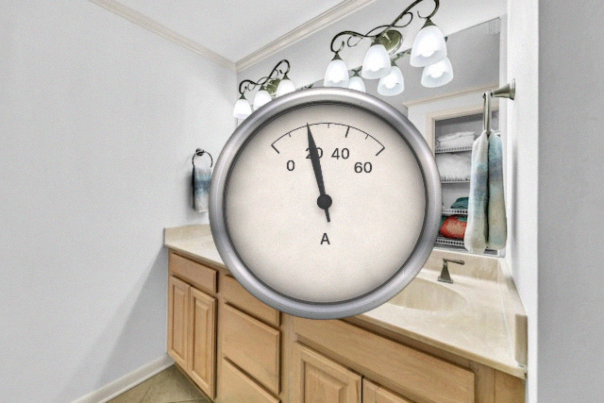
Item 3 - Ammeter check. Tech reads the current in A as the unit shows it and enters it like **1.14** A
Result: **20** A
